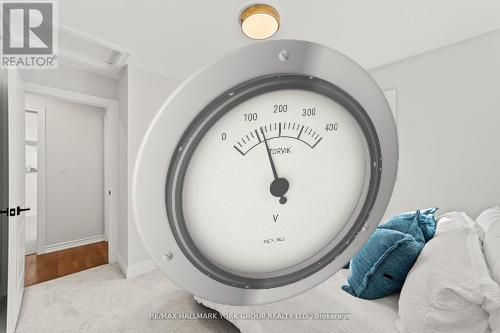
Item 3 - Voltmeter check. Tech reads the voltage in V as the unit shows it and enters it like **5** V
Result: **120** V
